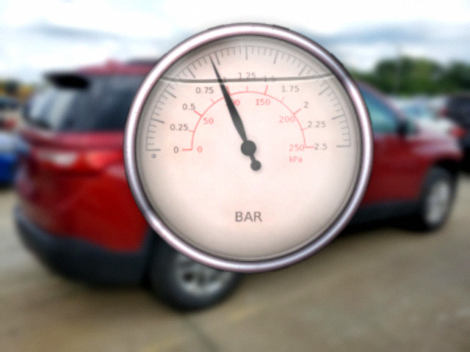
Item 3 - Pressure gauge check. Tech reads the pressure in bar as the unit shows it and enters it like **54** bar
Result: **0.95** bar
